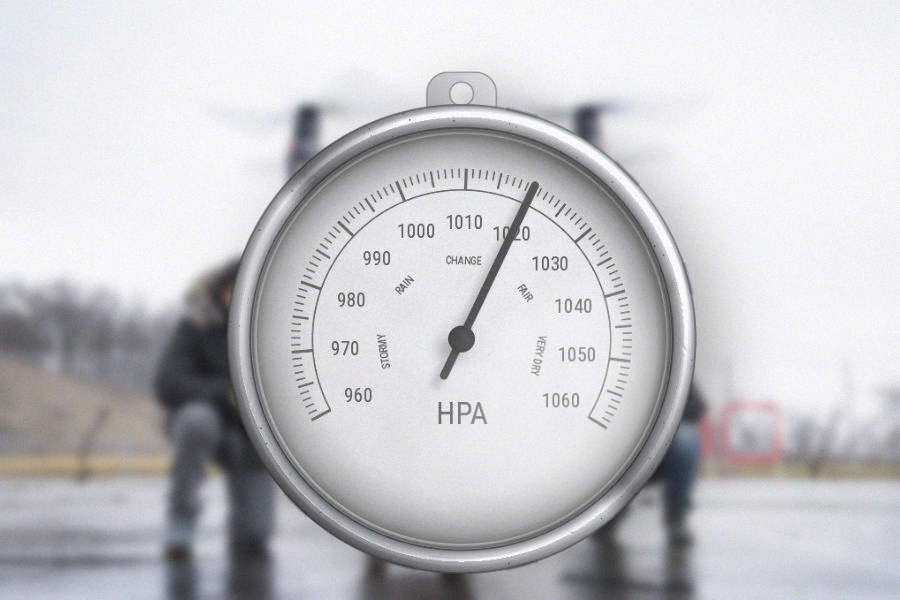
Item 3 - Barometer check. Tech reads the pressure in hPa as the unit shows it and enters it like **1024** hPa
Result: **1020** hPa
